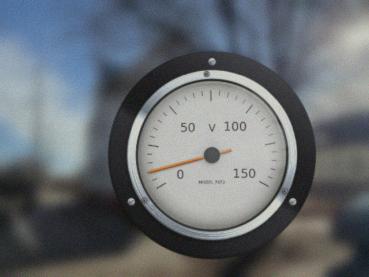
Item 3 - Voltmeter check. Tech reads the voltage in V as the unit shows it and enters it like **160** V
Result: **10** V
